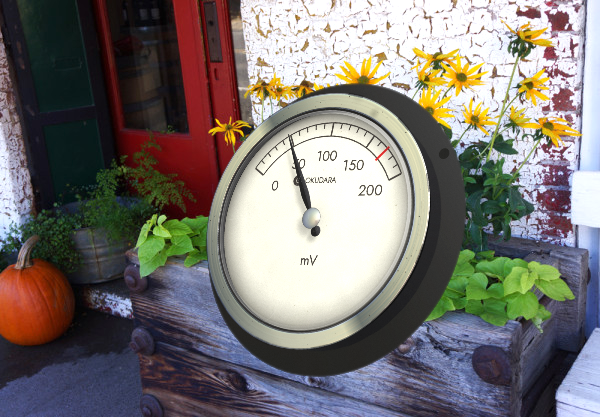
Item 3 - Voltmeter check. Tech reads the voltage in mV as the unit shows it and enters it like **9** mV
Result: **50** mV
